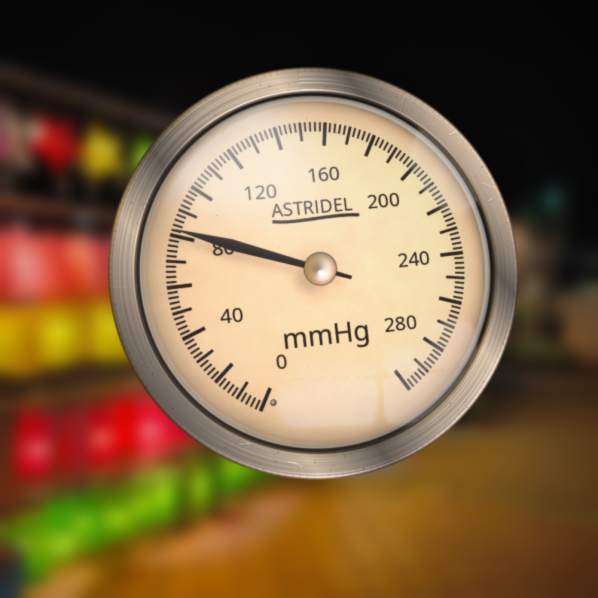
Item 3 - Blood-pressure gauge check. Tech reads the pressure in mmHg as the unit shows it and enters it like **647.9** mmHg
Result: **82** mmHg
